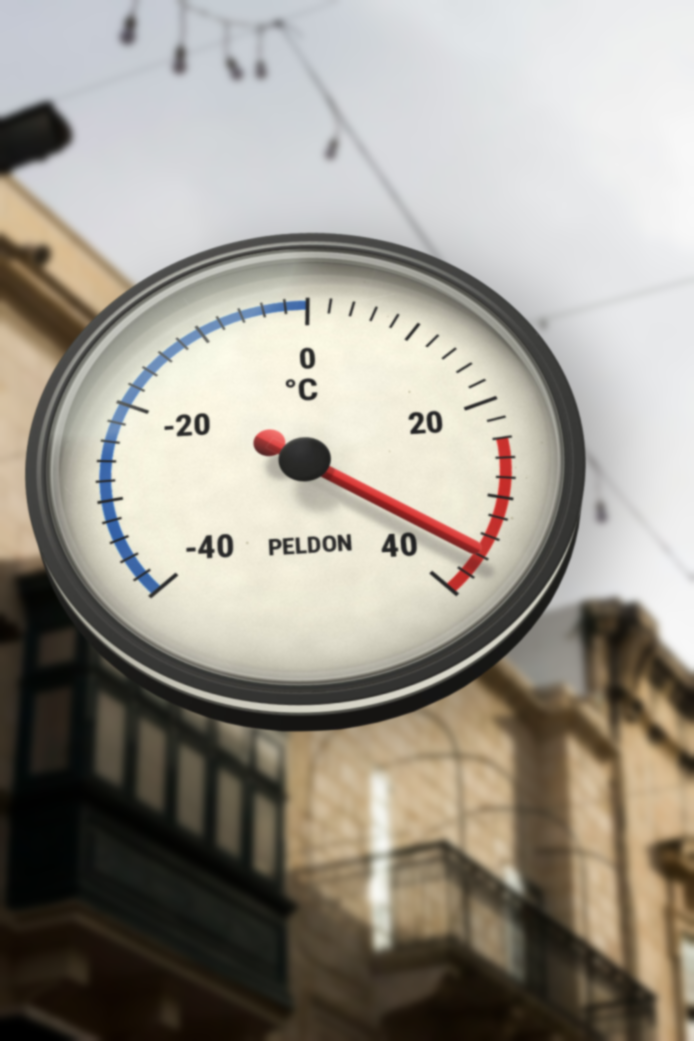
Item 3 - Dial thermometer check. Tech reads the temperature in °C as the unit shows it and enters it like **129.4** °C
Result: **36** °C
